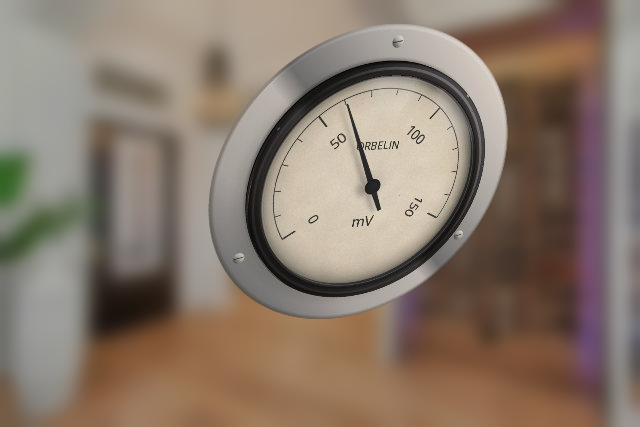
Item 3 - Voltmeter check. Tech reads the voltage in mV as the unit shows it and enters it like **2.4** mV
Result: **60** mV
